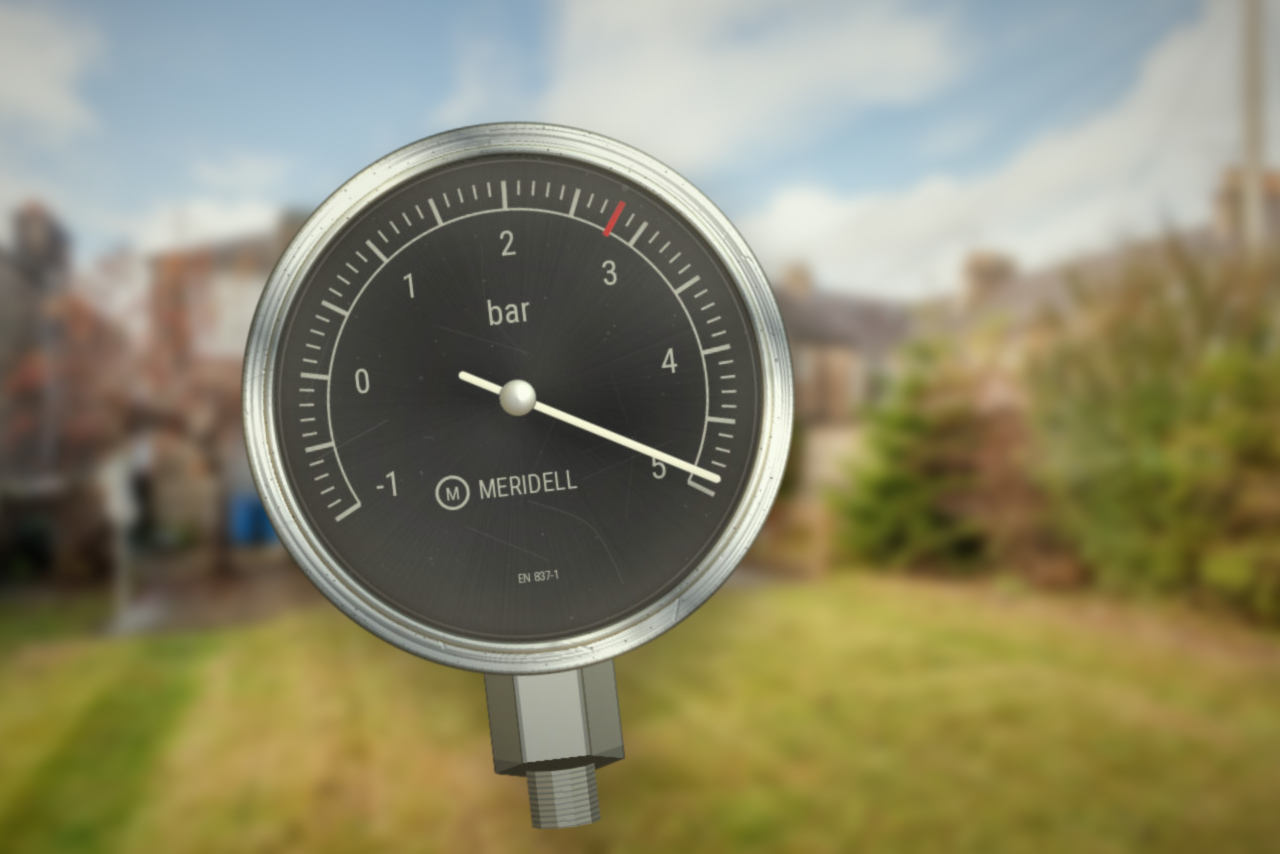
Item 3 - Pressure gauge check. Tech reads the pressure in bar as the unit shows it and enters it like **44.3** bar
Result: **4.9** bar
